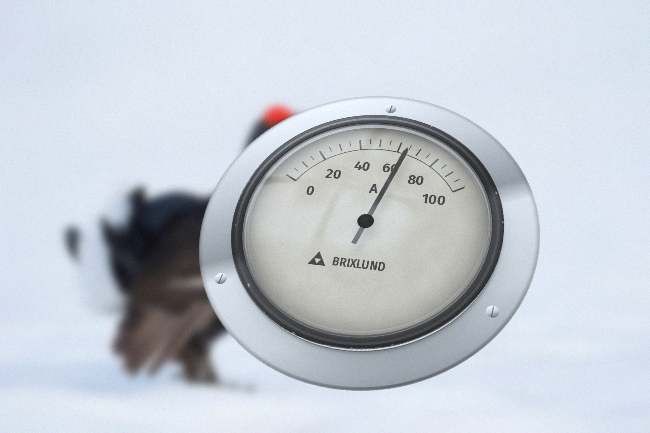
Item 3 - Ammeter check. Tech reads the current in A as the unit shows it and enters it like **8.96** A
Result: **65** A
